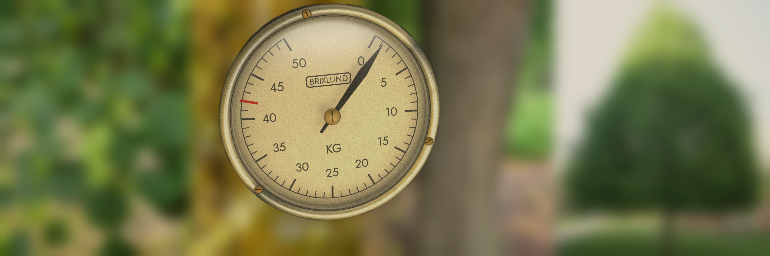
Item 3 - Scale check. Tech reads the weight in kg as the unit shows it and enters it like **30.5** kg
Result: **1** kg
